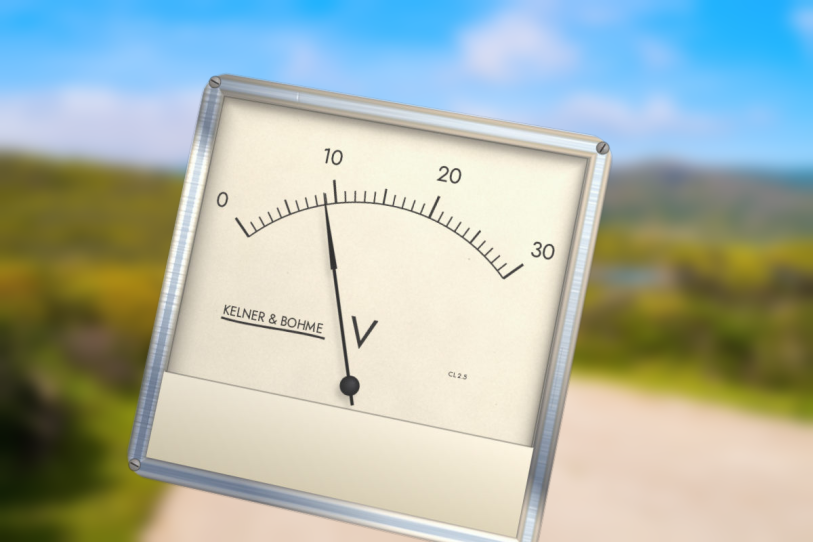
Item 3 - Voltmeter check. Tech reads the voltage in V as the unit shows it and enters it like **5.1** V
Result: **9** V
